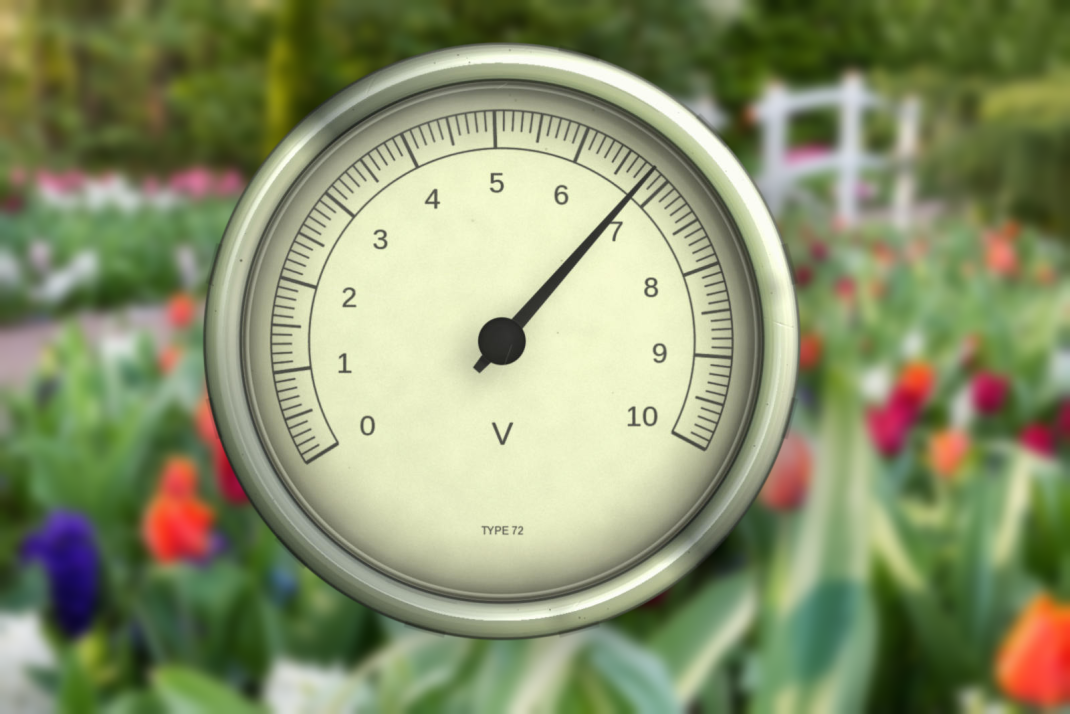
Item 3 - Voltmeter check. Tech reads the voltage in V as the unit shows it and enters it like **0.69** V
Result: **6.8** V
